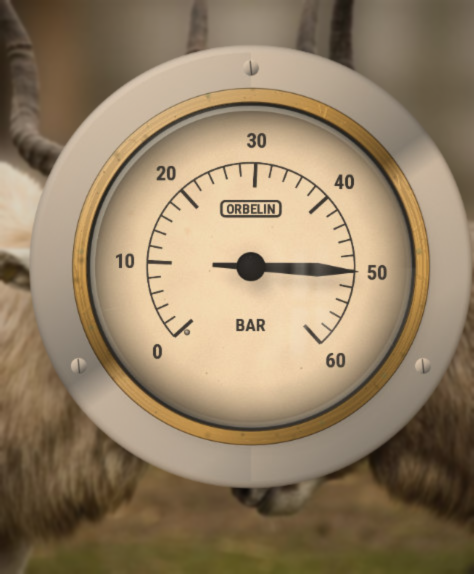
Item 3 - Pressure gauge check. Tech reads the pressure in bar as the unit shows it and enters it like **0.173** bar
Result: **50** bar
